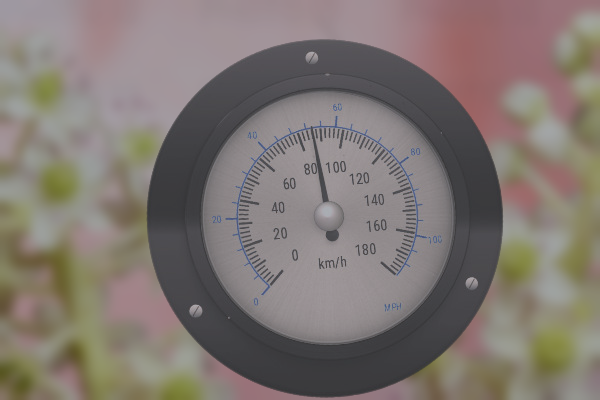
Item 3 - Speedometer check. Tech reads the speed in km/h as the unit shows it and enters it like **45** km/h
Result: **86** km/h
